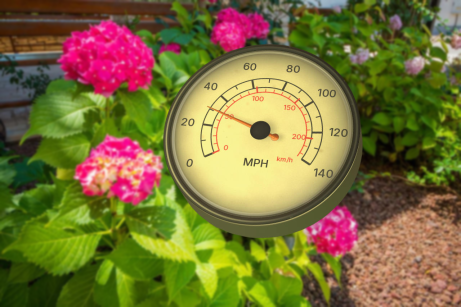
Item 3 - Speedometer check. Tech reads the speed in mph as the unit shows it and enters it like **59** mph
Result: **30** mph
